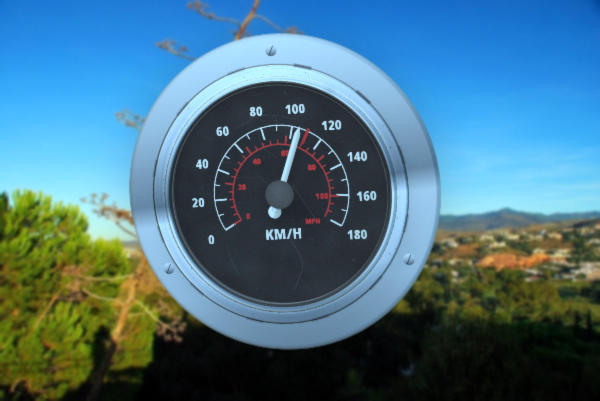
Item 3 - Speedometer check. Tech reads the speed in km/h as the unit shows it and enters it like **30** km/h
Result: **105** km/h
